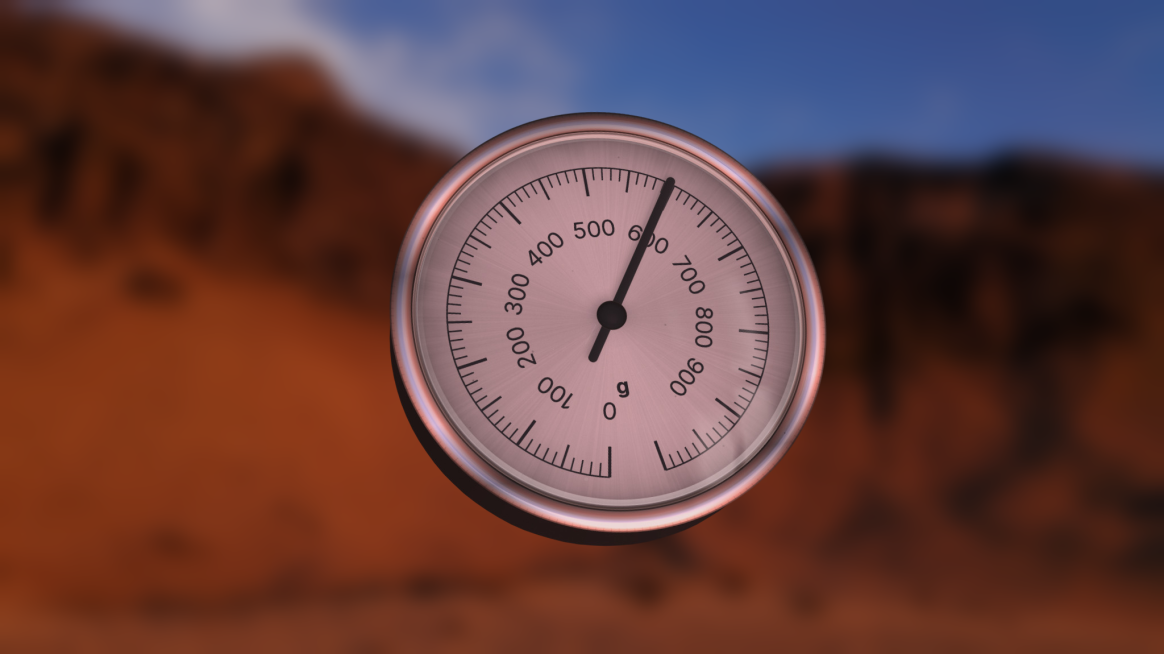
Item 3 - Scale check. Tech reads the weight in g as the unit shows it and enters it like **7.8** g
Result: **595** g
